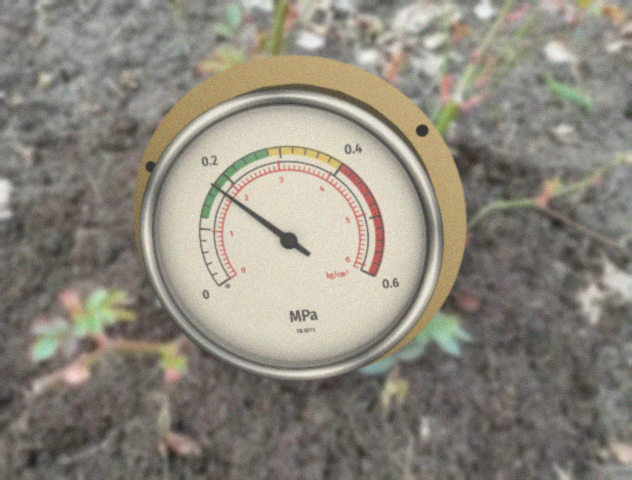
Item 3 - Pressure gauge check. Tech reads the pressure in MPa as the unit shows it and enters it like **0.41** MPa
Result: **0.18** MPa
